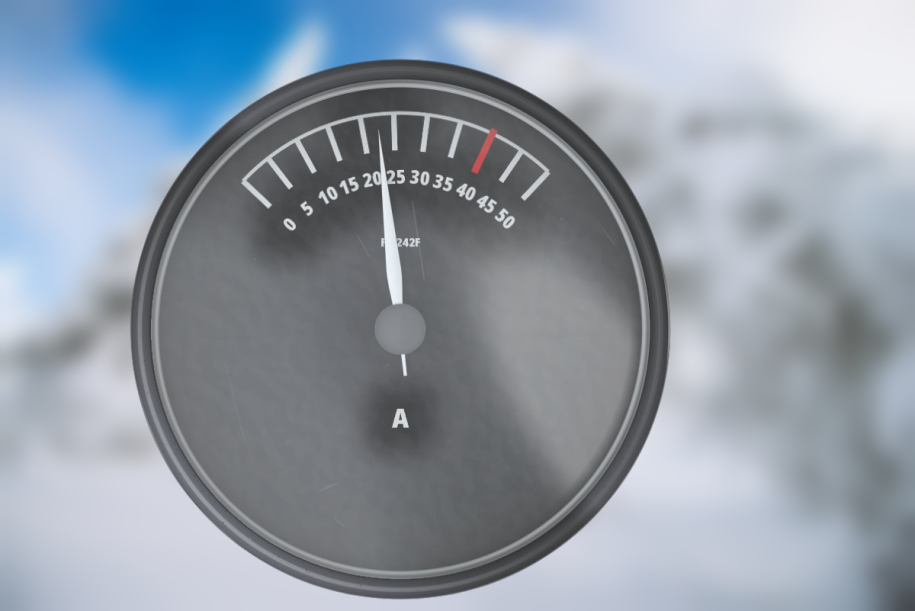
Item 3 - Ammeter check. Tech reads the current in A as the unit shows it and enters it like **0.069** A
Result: **22.5** A
